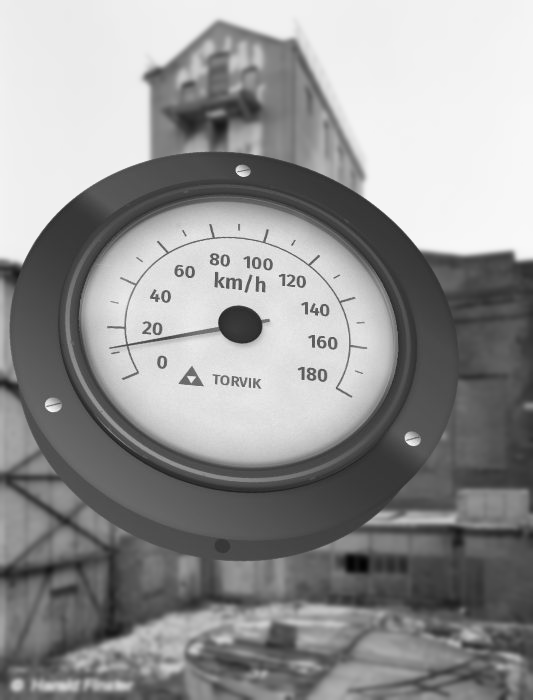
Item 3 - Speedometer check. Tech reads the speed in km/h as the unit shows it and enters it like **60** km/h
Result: **10** km/h
